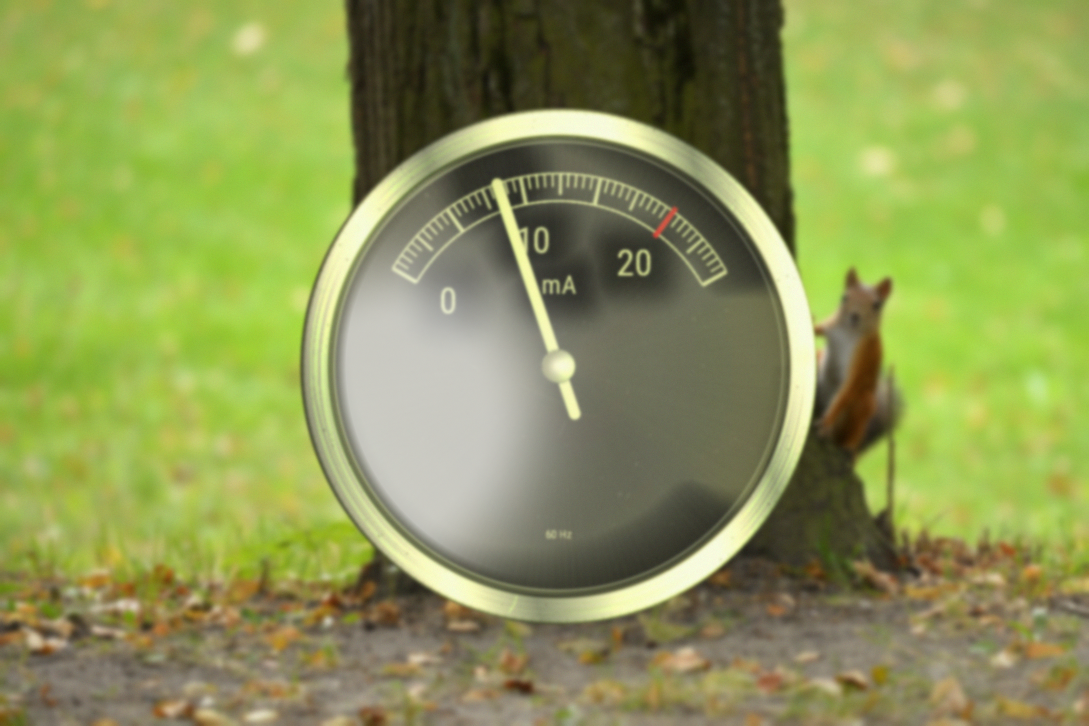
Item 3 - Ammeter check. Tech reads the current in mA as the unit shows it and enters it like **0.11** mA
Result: **8.5** mA
